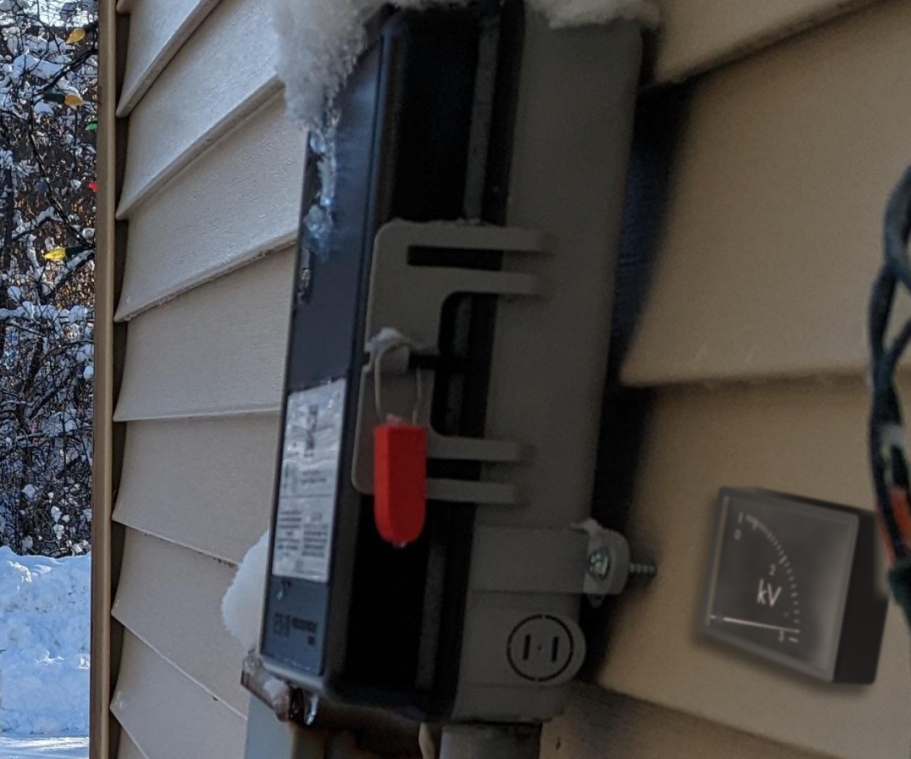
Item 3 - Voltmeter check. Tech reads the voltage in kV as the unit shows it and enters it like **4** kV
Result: **2.9** kV
